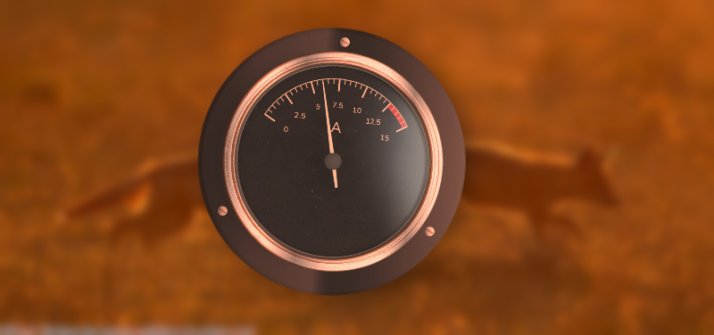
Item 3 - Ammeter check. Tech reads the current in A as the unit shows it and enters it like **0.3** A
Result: **6** A
